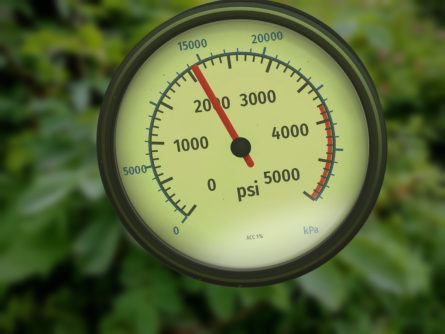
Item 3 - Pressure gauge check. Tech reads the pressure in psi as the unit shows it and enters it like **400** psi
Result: **2100** psi
